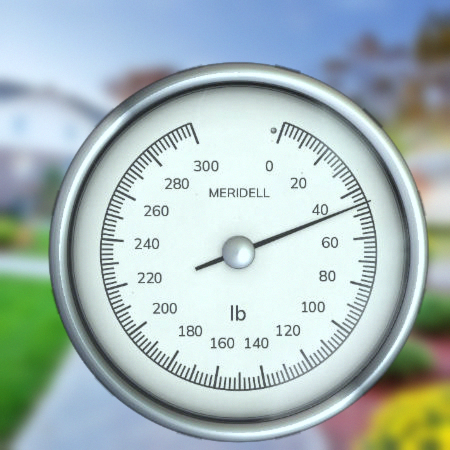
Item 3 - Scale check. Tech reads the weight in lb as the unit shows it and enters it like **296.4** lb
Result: **46** lb
